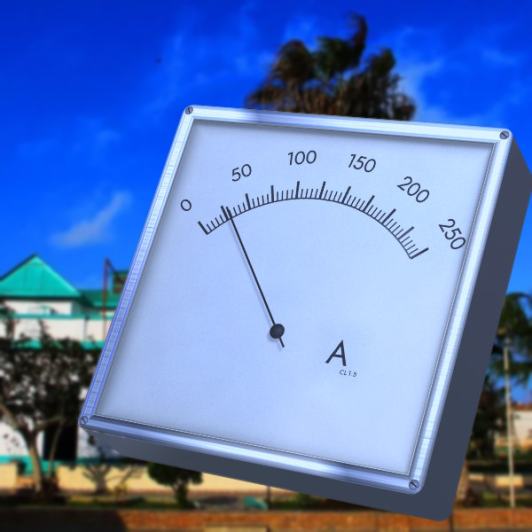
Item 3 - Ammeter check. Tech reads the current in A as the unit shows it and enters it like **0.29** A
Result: **30** A
